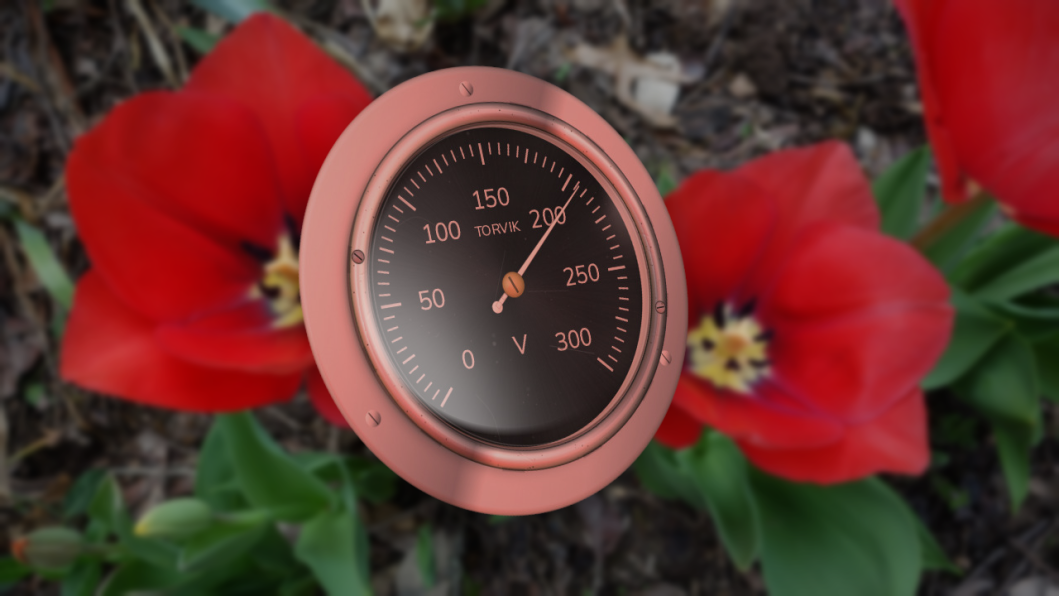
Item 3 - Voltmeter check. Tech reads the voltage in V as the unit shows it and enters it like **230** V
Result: **205** V
